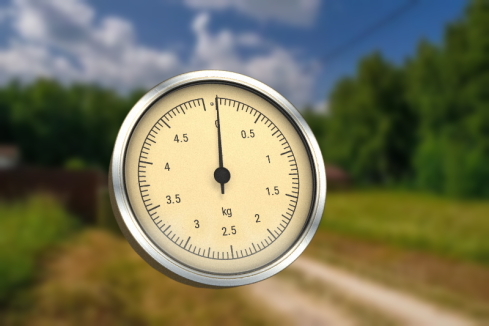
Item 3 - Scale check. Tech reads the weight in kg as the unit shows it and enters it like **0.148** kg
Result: **0** kg
